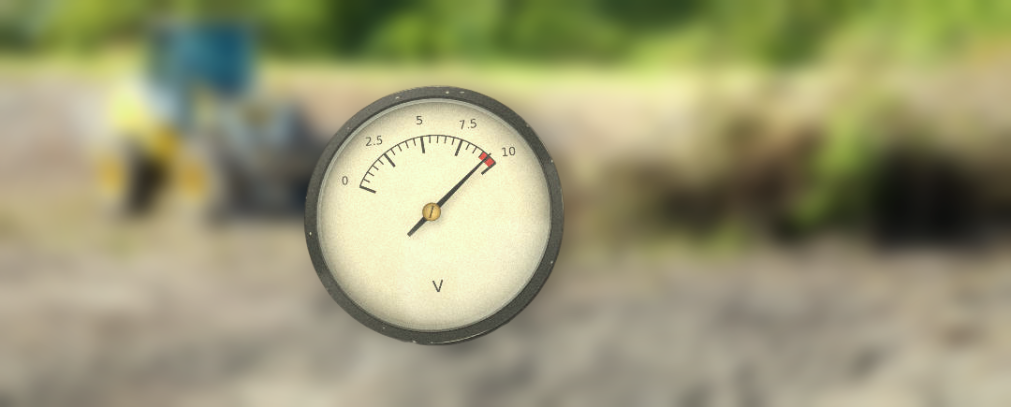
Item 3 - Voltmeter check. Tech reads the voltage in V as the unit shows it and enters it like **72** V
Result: **9.5** V
